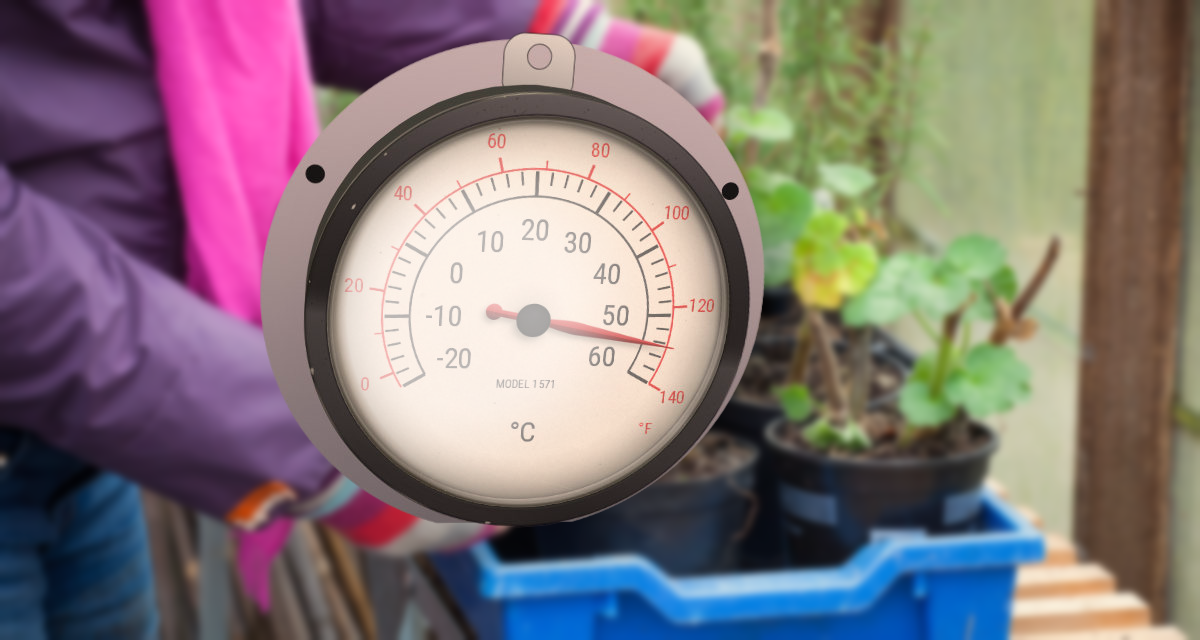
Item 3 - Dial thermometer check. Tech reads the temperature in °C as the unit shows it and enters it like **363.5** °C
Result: **54** °C
